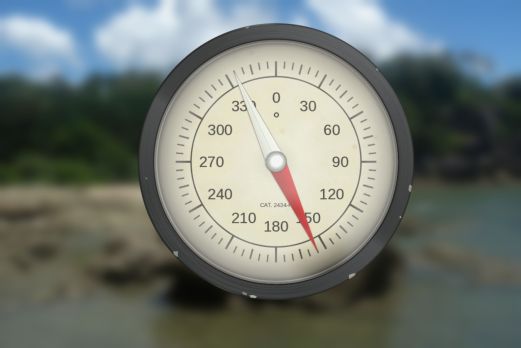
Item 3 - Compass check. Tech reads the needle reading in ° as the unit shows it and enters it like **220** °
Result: **155** °
